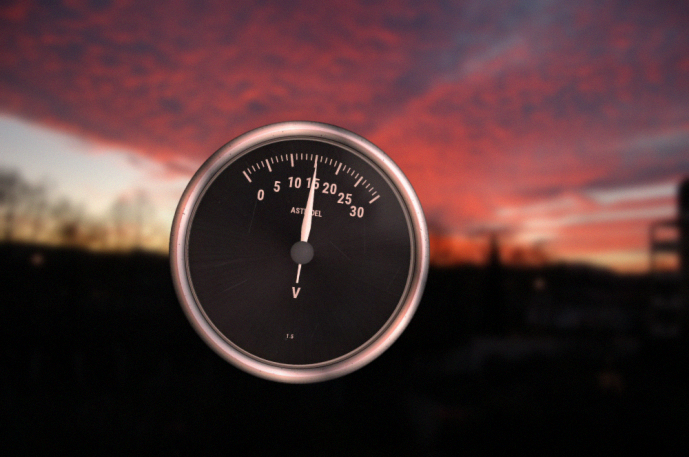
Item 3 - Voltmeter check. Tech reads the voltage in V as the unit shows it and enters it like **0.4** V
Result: **15** V
